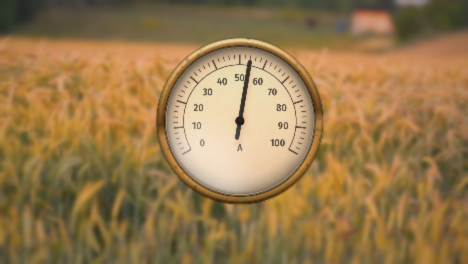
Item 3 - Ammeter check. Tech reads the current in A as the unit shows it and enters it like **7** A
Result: **54** A
